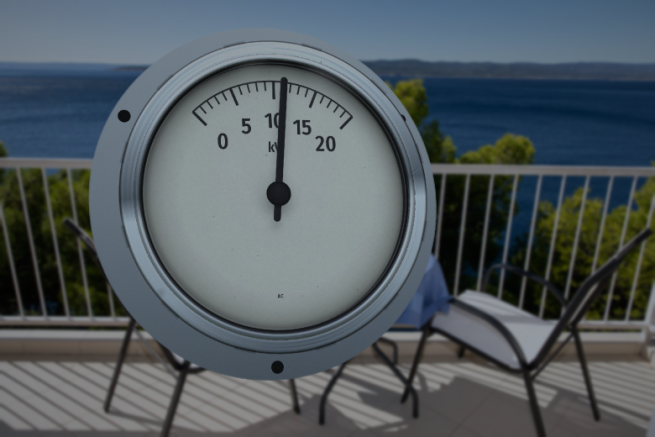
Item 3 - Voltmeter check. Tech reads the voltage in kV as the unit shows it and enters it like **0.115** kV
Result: **11** kV
